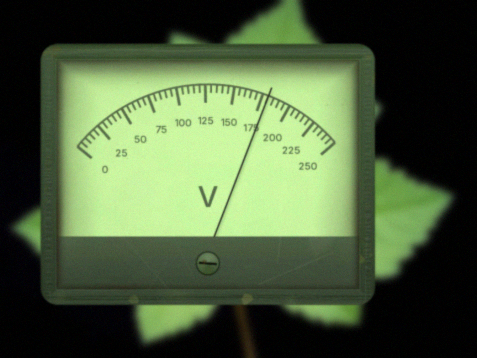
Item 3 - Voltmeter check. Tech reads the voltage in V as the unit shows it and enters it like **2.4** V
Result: **180** V
